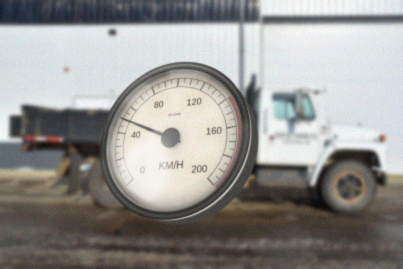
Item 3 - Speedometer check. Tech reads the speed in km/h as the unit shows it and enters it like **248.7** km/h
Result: **50** km/h
